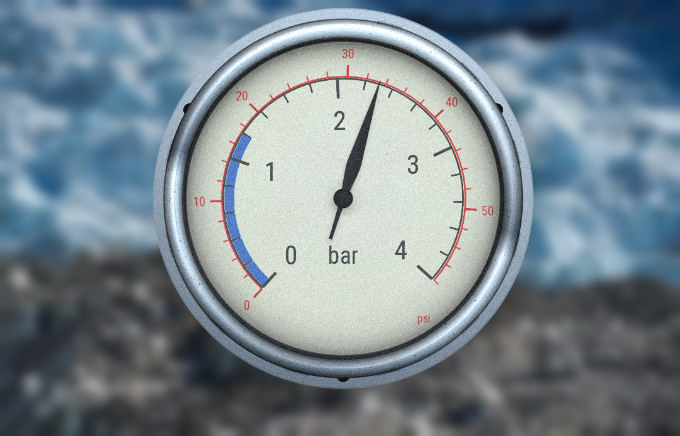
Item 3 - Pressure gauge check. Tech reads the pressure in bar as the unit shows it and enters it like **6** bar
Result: **2.3** bar
